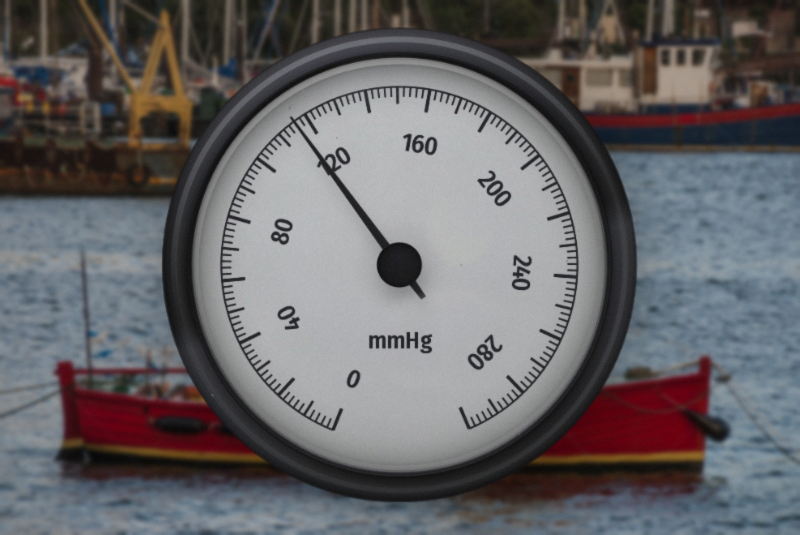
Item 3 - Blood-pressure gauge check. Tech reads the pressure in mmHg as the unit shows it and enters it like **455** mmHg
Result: **116** mmHg
